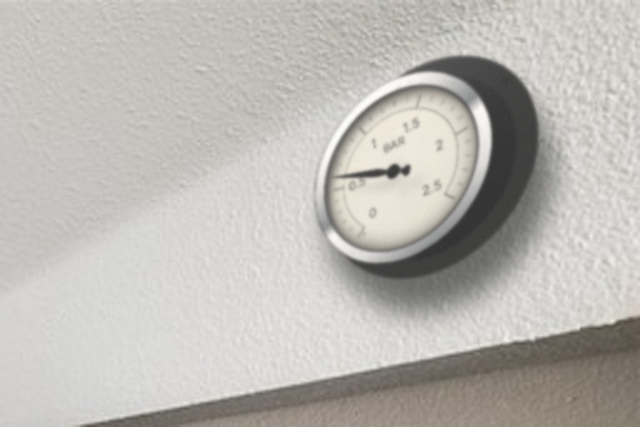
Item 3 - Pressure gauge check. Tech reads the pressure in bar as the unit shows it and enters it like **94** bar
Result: **0.6** bar
